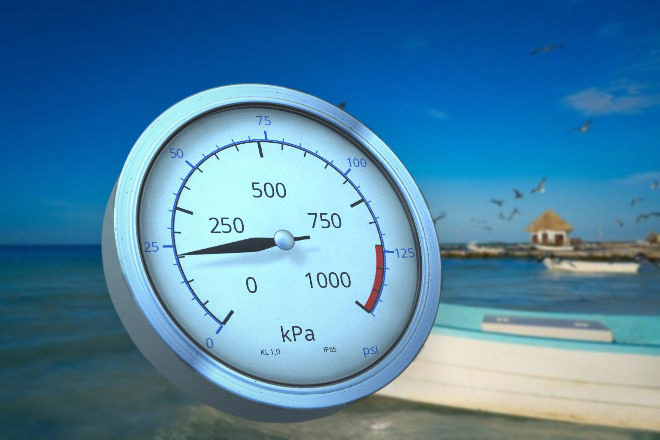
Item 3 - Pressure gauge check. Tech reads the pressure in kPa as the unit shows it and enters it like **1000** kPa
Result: **150** kPa
